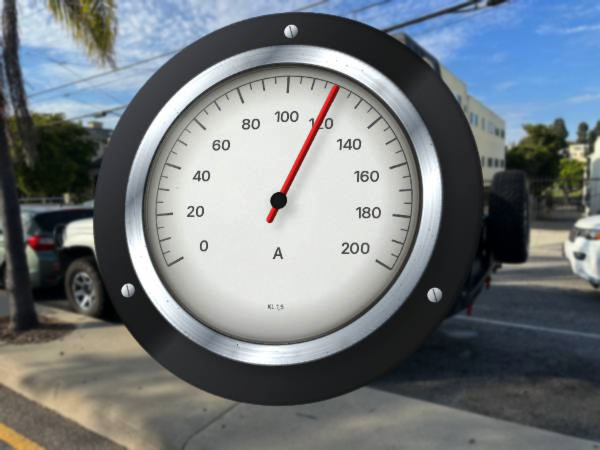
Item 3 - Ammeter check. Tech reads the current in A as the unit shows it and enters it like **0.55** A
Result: **120** A
